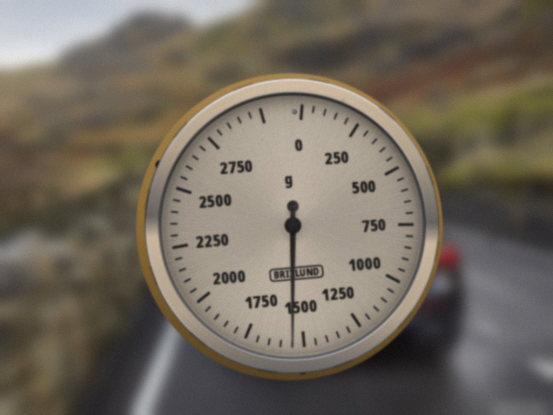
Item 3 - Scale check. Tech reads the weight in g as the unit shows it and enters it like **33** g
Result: **1550** g
